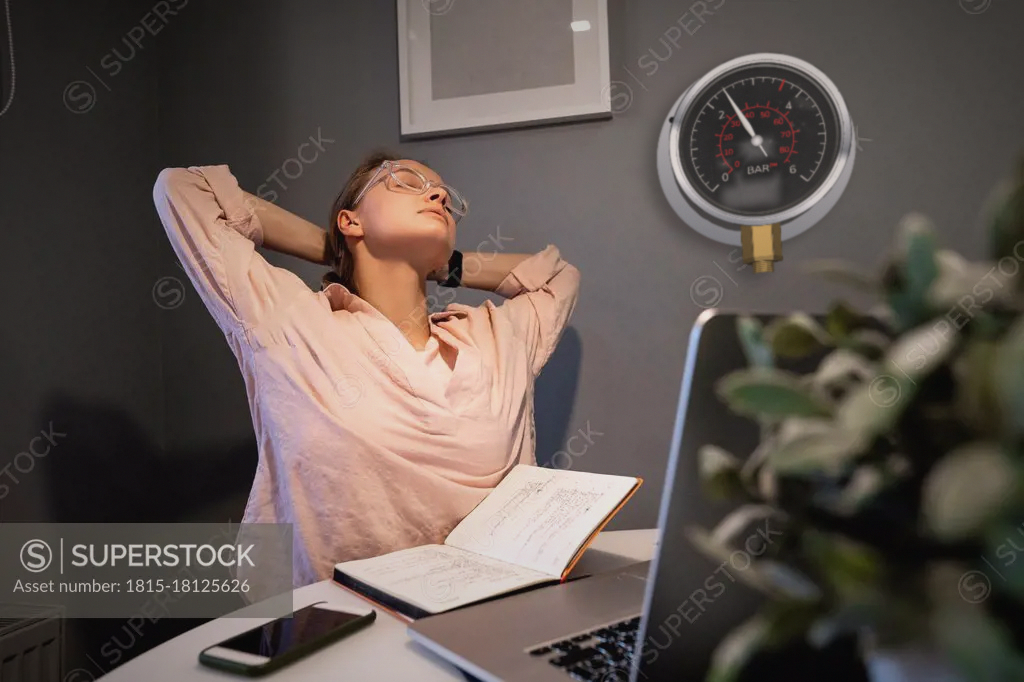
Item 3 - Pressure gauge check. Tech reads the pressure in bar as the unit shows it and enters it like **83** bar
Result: **2.4** bar
